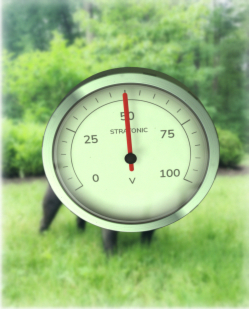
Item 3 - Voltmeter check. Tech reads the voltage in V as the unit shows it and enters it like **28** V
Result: **50** V
